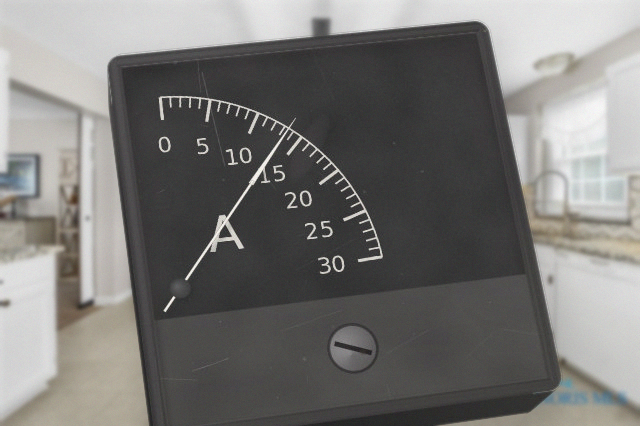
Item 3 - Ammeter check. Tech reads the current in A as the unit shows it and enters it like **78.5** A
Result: **13.5** A
